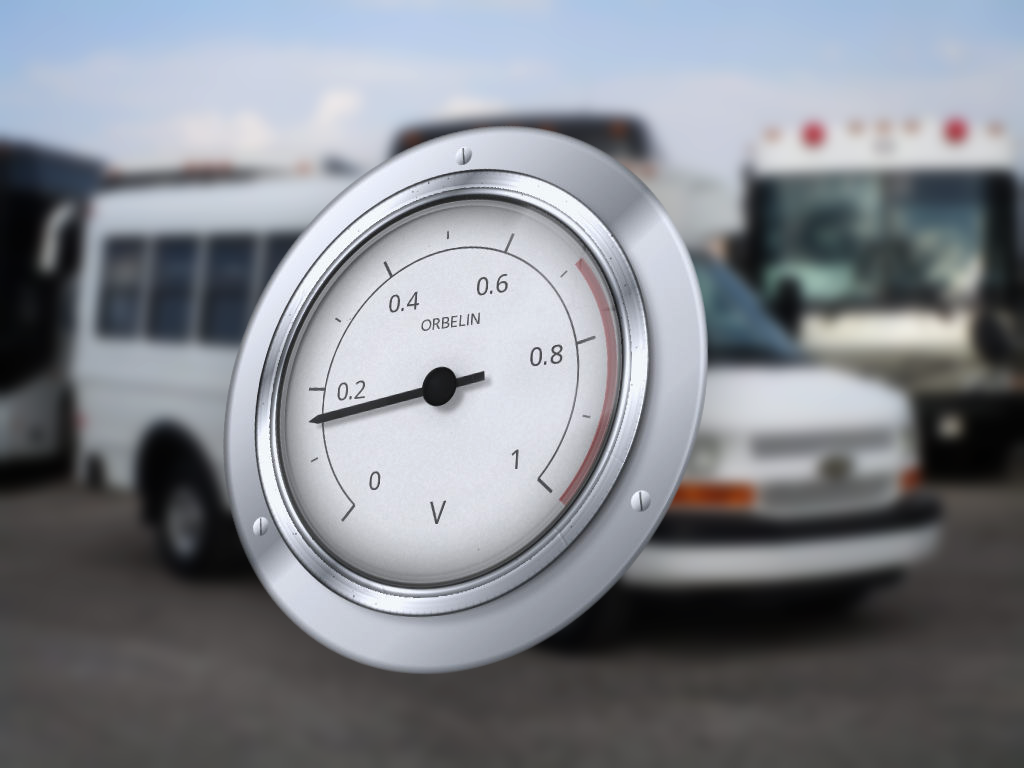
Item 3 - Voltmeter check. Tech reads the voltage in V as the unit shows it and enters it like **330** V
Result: **0.15** V
